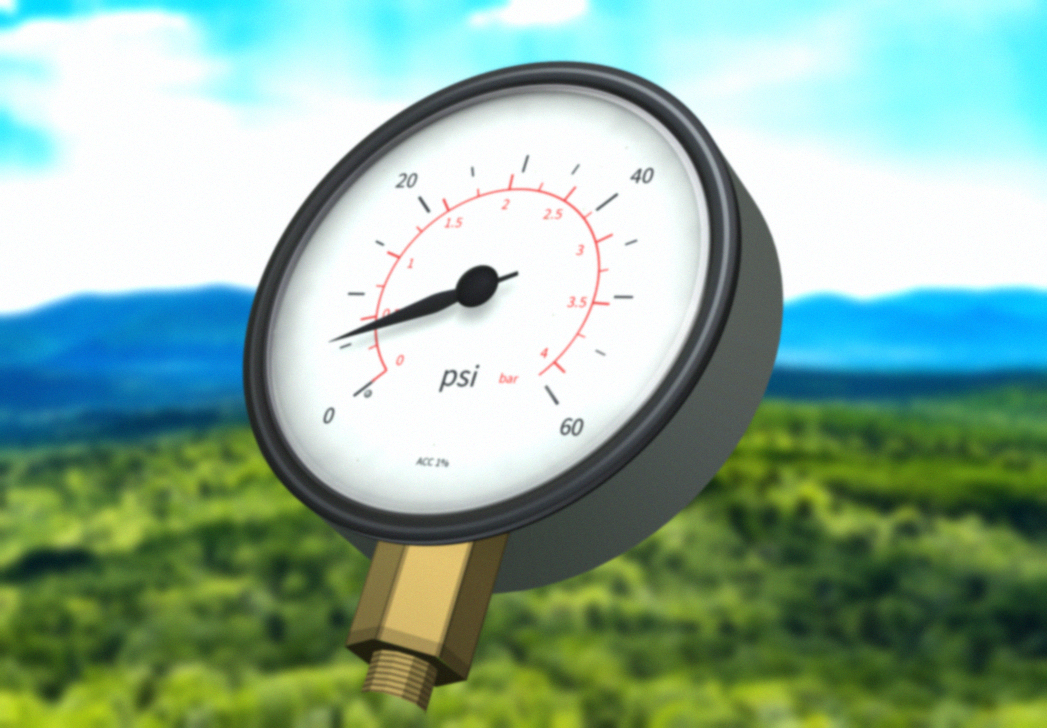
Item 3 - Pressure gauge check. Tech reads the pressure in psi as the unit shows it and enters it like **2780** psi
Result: **5** psi
